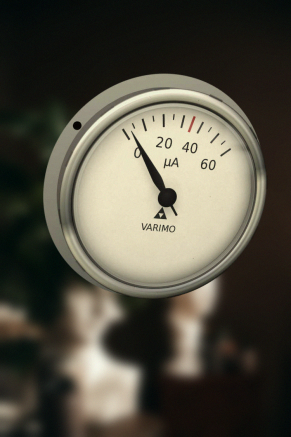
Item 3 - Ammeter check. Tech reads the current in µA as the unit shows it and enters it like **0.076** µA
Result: **2.5** µA
